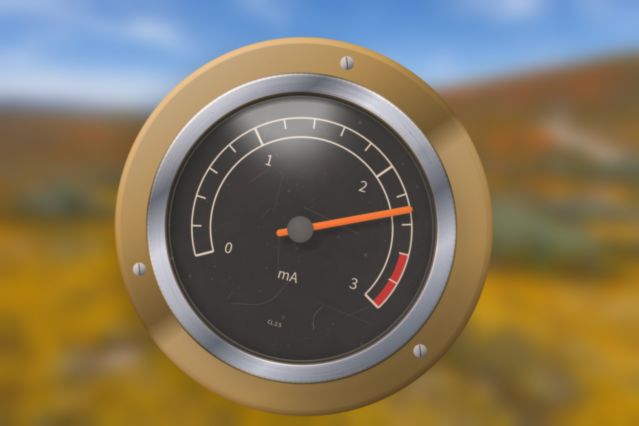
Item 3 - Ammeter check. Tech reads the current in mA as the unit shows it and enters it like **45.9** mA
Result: **2.3** mA
